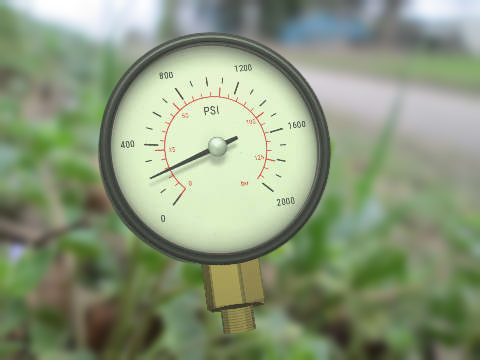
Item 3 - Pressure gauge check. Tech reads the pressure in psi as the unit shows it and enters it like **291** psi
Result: **200** psi
